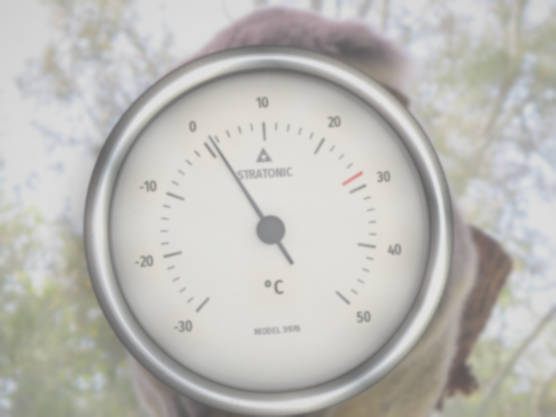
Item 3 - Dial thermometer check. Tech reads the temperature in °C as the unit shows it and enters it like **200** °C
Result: **1** °C
